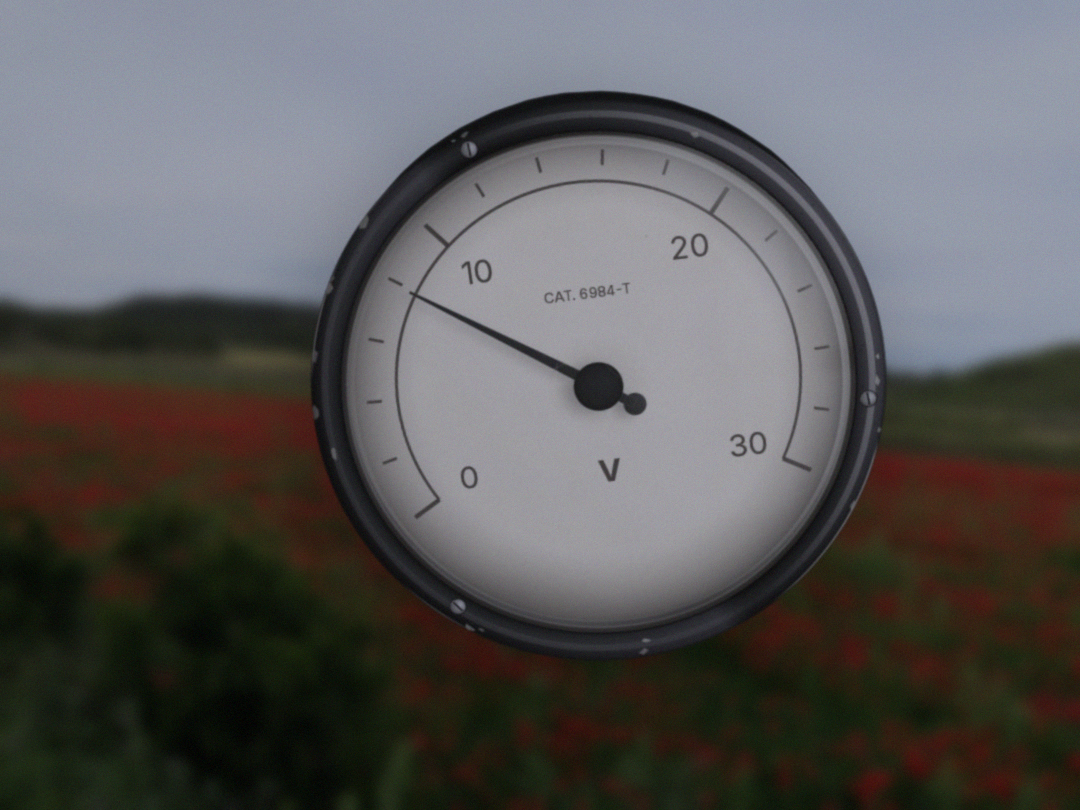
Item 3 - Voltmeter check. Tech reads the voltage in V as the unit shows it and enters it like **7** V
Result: **8** V
